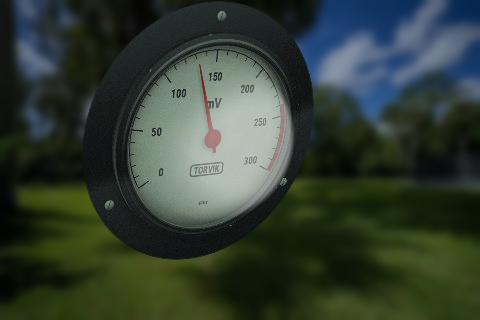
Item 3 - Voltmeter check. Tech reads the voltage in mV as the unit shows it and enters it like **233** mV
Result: **130** mV
